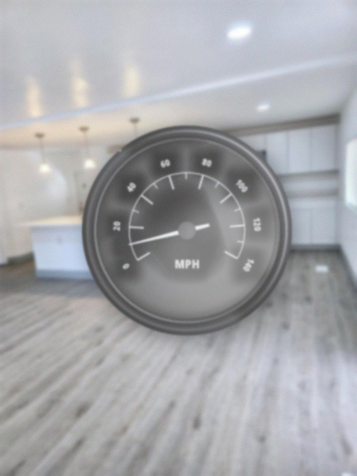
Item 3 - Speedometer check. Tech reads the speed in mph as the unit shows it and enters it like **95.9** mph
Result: **10** mph
